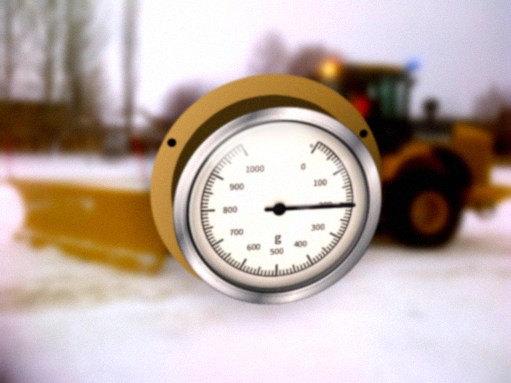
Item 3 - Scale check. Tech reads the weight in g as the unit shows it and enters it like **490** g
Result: **200** g
